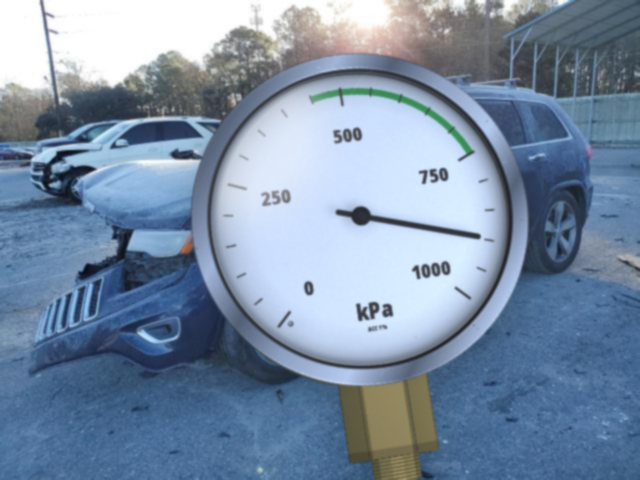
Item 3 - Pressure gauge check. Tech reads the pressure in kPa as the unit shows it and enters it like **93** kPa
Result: **900** kPa
